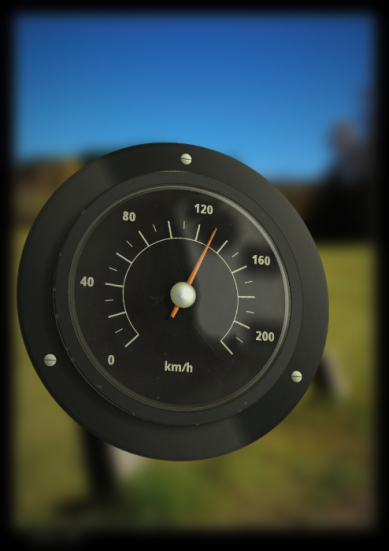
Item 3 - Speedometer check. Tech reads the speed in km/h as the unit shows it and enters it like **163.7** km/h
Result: **130** km/h
